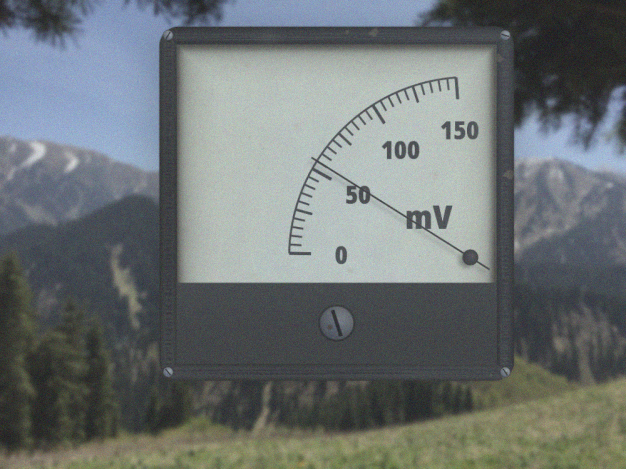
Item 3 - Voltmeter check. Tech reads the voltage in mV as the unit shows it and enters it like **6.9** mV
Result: **55** mV
